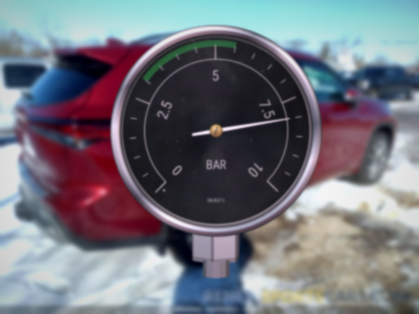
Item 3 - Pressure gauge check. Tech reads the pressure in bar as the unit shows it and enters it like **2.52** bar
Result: **8** bar
